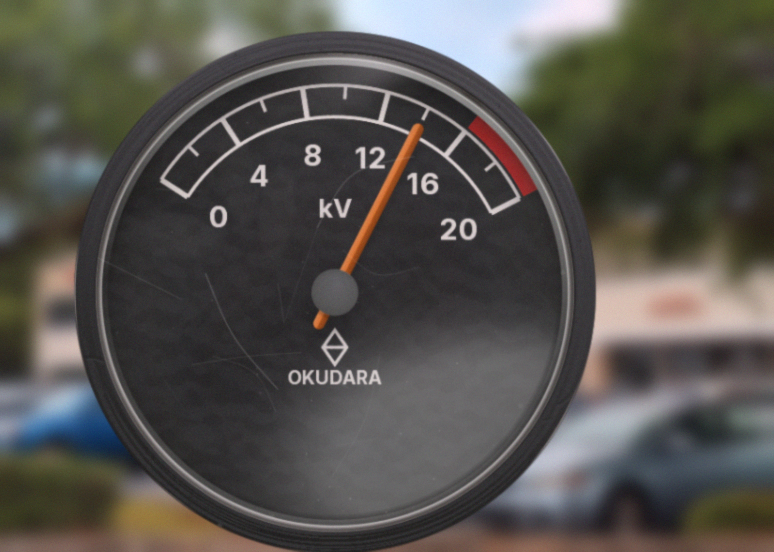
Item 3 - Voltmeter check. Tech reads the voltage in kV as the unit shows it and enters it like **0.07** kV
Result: **14** kV
